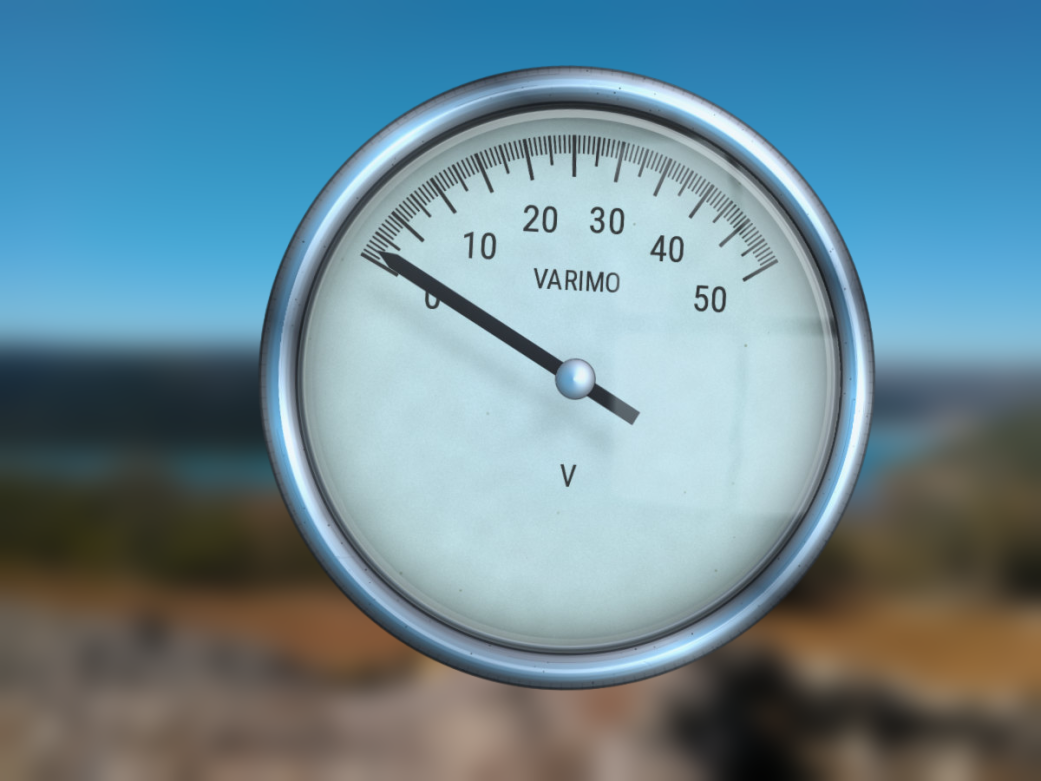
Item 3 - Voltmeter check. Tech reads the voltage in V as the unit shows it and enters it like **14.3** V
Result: **1** V
